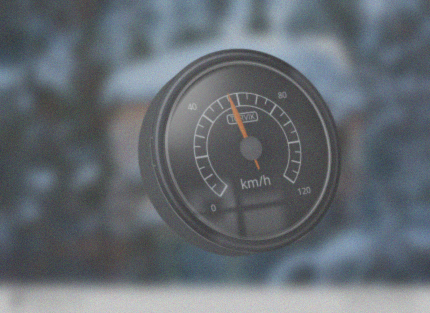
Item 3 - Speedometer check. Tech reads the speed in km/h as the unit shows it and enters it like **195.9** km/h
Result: **55** km/h
